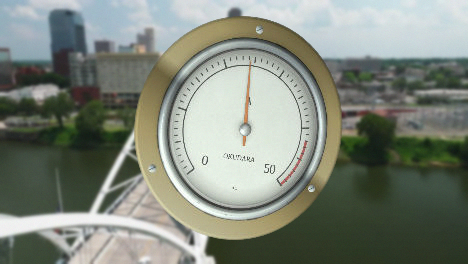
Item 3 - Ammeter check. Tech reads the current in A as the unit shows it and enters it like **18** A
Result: **24** A
